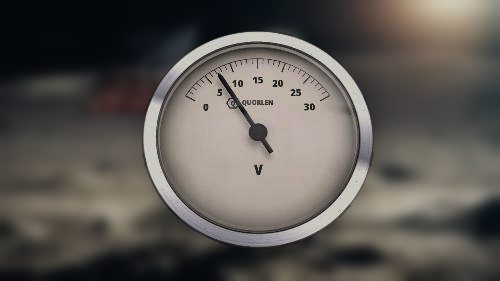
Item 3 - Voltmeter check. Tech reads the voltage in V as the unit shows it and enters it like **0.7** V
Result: **7** V
